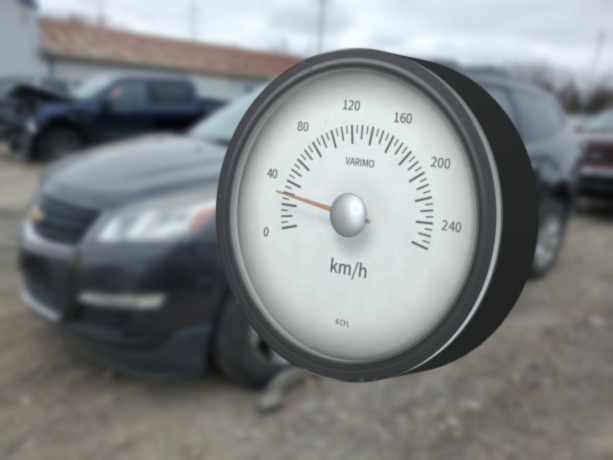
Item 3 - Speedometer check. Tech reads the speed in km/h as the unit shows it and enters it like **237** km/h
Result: **30** km/h
